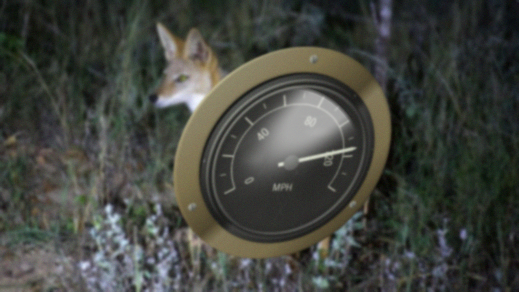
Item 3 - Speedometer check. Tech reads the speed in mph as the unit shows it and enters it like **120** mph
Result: **115** mph
